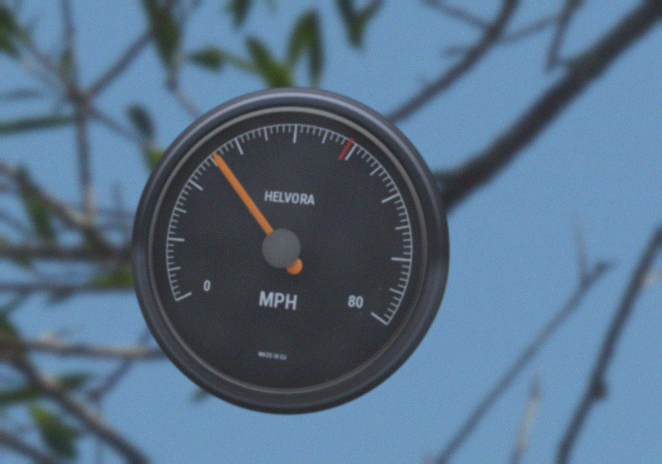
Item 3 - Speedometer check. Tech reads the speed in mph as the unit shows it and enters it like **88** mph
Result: **26** mph
